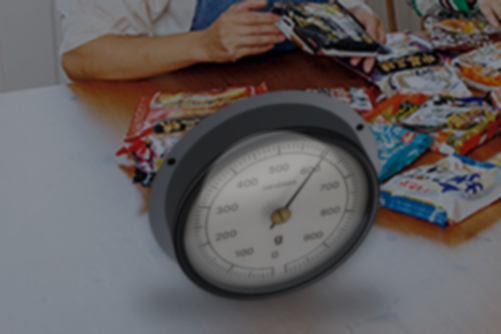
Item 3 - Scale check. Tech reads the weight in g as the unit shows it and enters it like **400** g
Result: **600** g
